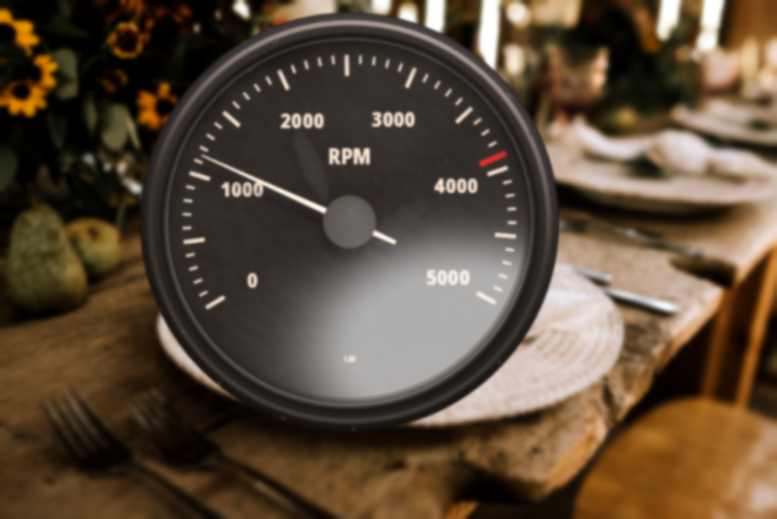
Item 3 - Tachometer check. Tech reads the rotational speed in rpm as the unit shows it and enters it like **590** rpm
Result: **1150** rpm
